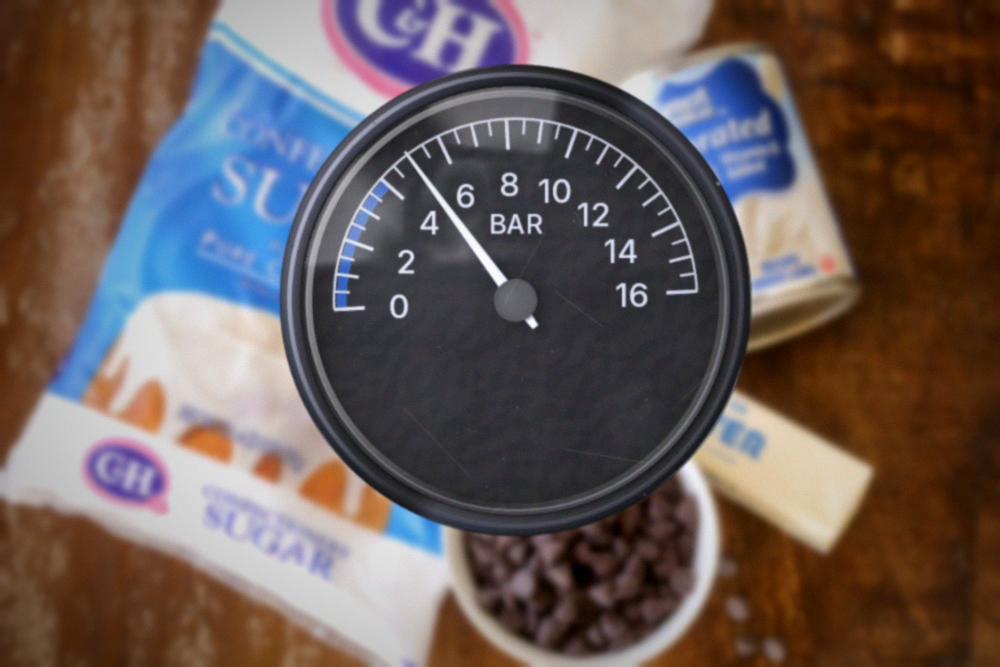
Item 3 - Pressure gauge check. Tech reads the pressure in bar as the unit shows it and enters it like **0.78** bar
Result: **5** bar
